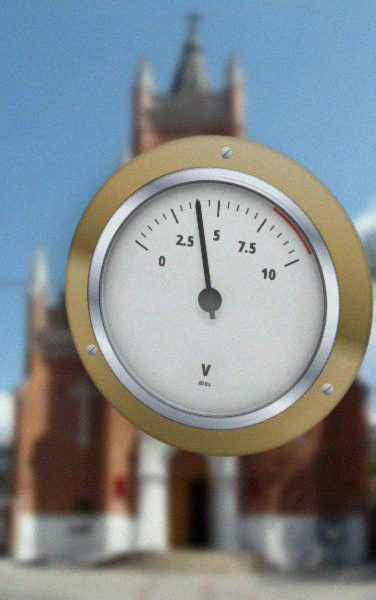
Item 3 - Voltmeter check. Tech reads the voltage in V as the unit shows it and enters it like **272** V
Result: **4** V
